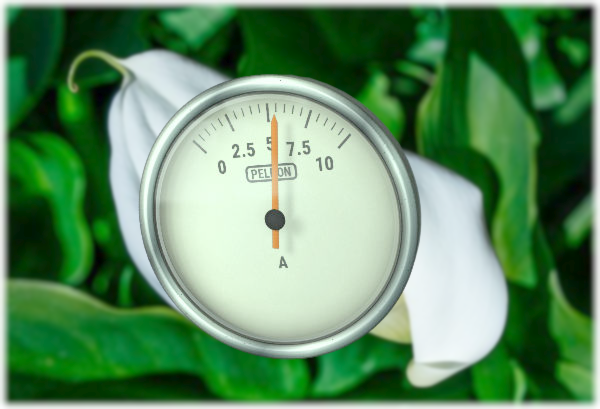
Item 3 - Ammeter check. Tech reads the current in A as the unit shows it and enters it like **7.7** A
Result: **5.5** A
